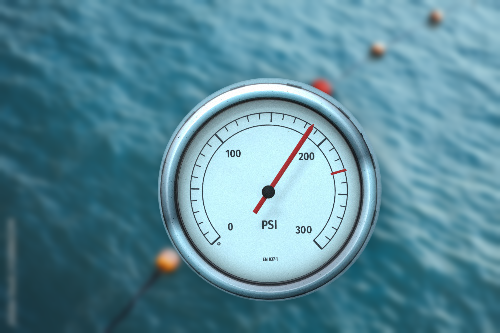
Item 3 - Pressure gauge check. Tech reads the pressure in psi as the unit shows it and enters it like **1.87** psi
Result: **185** psi
